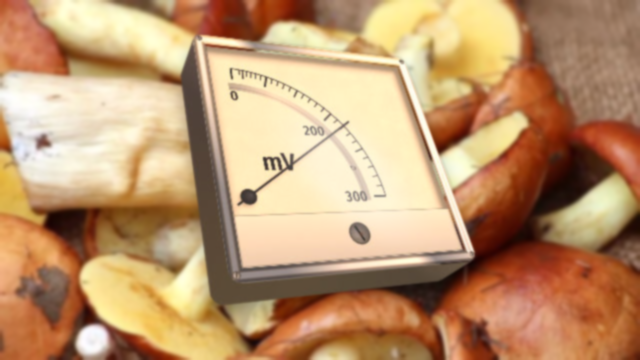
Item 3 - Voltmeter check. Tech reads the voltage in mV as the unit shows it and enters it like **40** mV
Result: **220** mV
